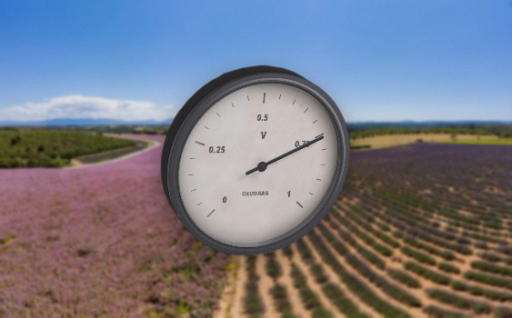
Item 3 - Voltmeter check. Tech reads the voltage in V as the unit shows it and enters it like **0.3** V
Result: **0.75** V
